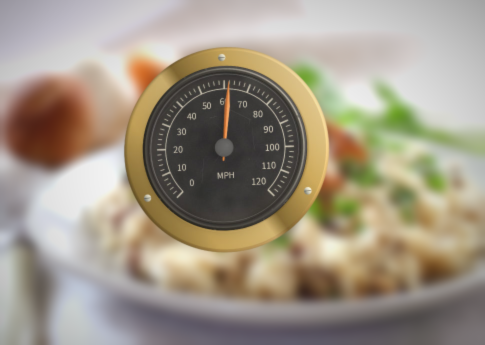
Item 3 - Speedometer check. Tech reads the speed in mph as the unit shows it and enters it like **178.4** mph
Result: **62** mph
